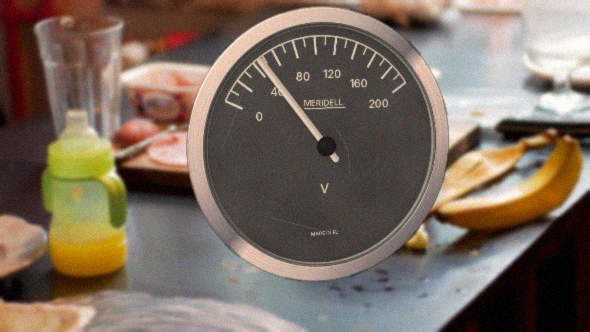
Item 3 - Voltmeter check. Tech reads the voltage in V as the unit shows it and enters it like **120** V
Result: **45** V
